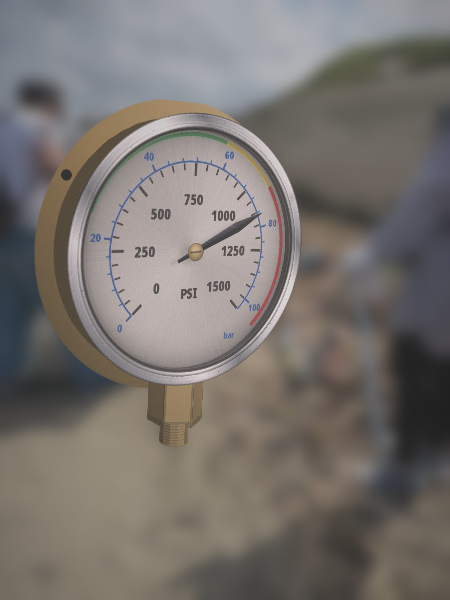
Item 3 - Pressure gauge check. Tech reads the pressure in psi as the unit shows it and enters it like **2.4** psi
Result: **1100** psi
